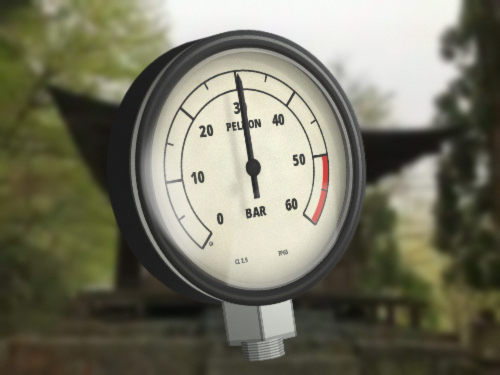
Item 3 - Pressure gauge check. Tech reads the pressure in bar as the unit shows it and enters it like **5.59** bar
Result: **30** bar
